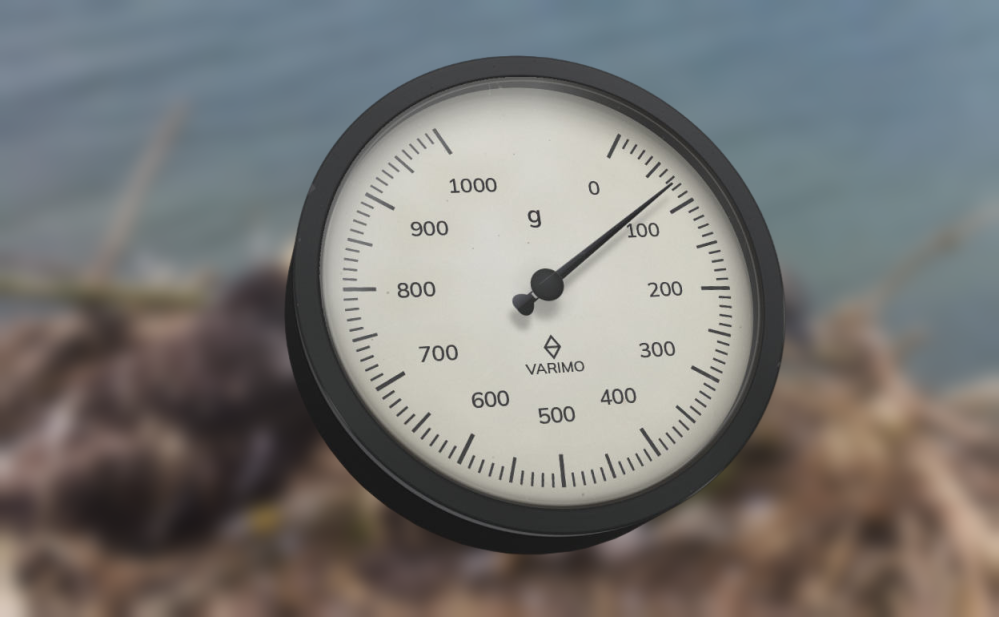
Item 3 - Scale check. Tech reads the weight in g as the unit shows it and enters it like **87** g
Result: **75** g
